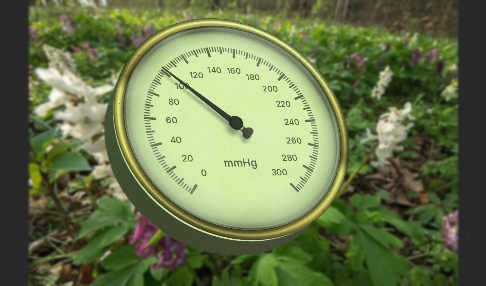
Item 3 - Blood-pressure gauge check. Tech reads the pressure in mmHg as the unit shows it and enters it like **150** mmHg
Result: **100** mmHg
